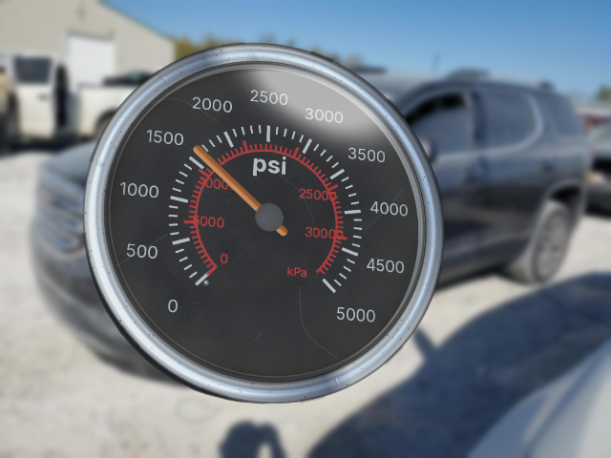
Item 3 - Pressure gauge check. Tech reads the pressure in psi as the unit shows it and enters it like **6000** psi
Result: **1600** psi
